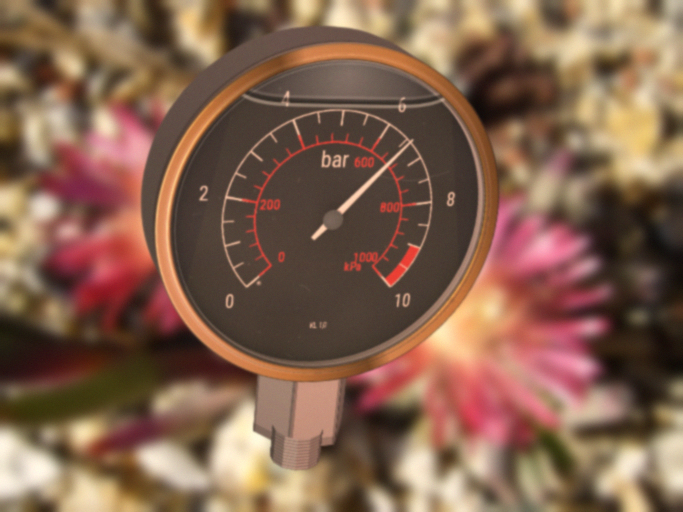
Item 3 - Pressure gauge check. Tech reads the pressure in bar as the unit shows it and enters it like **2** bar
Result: **6.5** bar
